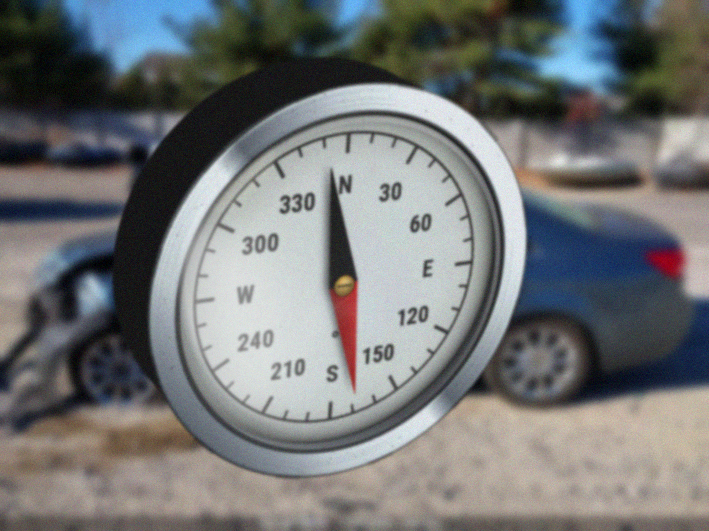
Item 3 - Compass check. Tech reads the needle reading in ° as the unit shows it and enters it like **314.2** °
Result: **170** °
